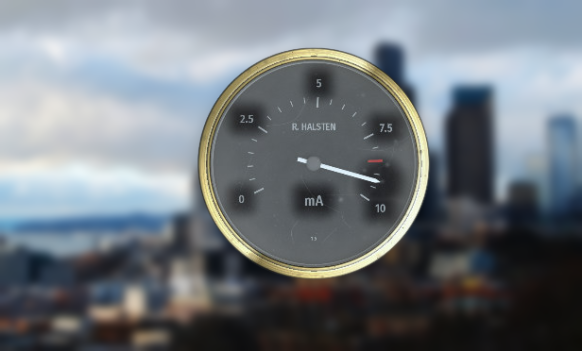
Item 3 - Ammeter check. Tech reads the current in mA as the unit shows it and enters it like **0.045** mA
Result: **9.25** mA
